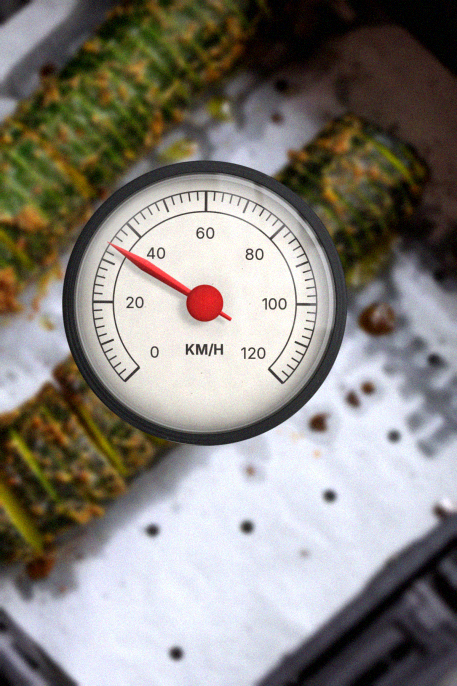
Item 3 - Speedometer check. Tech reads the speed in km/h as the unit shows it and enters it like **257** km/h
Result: **34** km/h
